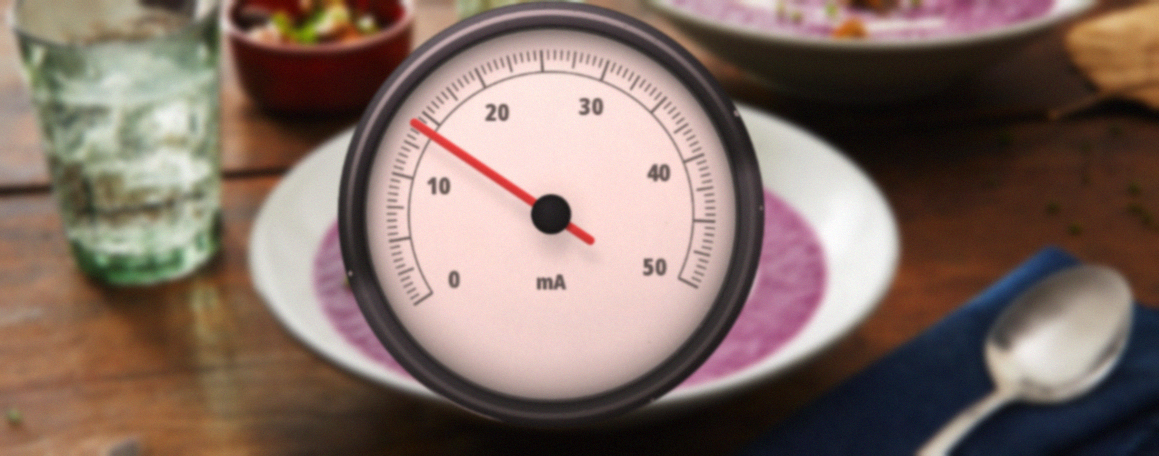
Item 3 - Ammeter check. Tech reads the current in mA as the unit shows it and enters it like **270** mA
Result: **14** mA
